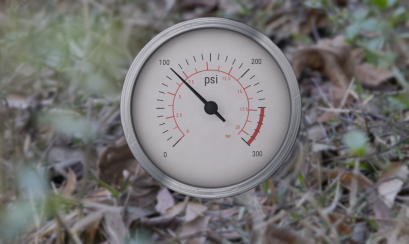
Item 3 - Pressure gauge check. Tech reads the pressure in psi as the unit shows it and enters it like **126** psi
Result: **100** psi
